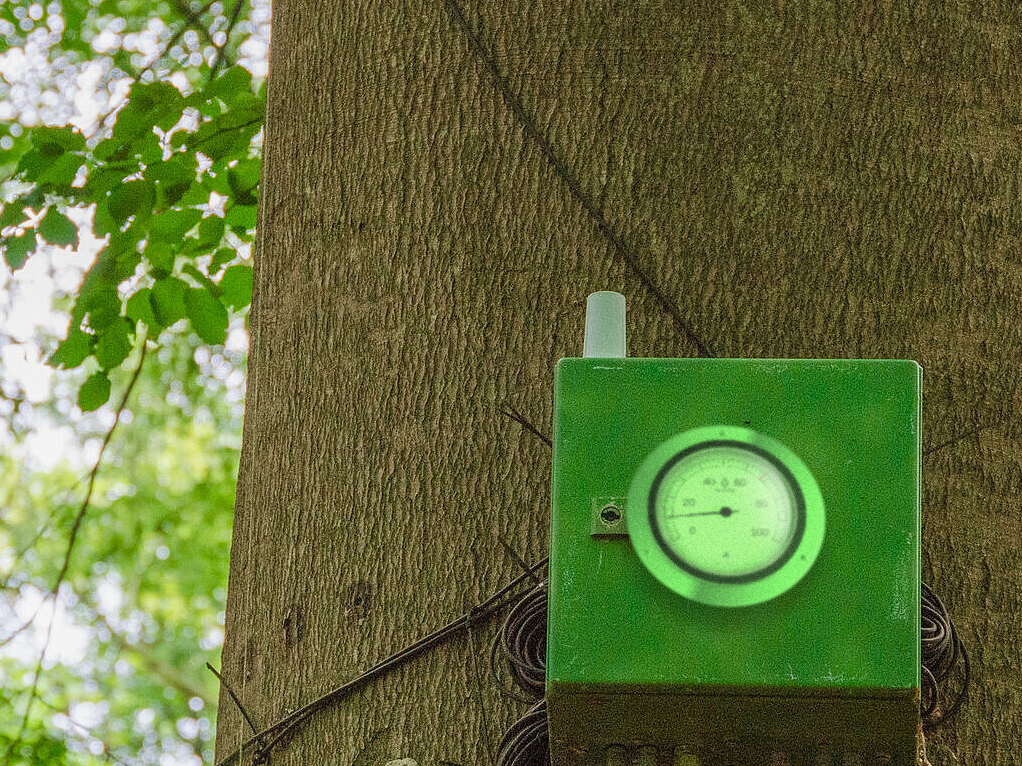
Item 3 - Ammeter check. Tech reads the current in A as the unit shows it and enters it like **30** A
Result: **10** A
